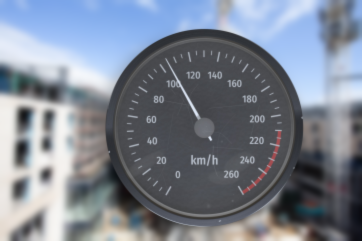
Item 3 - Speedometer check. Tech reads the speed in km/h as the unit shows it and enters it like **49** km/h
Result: **105** km/h
